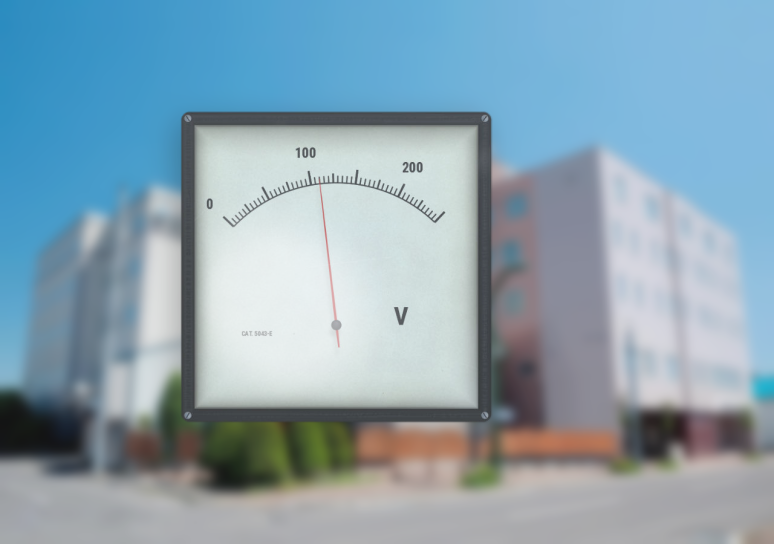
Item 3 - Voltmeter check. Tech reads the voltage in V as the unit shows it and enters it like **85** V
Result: **110** V
